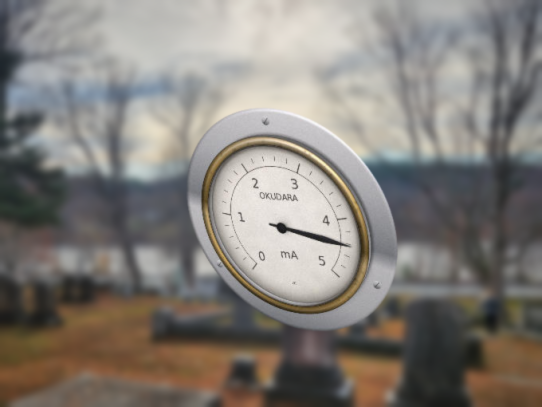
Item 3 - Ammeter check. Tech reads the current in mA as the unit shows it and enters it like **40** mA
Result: **4.4** mA
